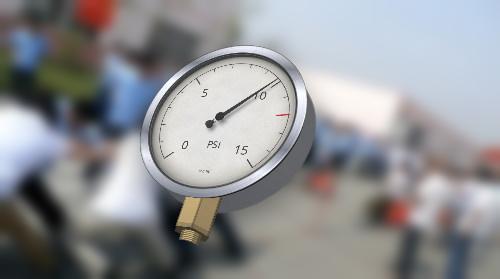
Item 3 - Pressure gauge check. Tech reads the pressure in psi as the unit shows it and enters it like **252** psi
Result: **10** psi
